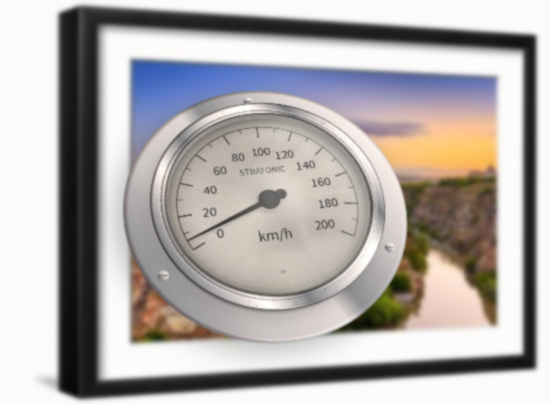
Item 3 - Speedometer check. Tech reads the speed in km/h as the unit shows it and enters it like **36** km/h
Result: **5** km/h
